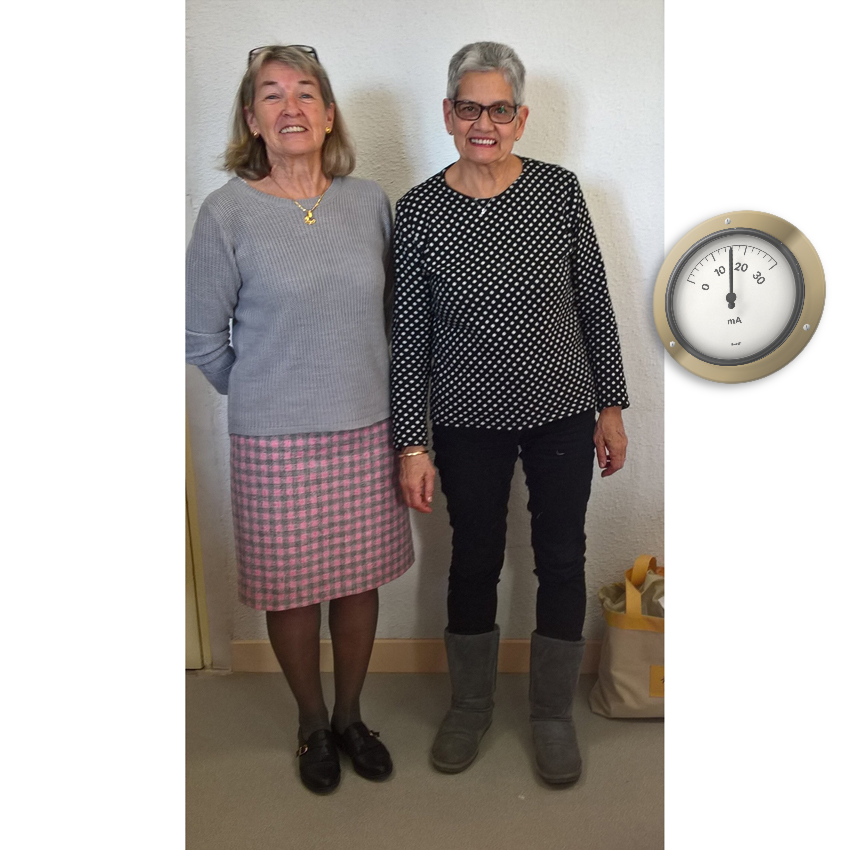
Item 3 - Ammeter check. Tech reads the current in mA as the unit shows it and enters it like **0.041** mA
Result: **16** mA
